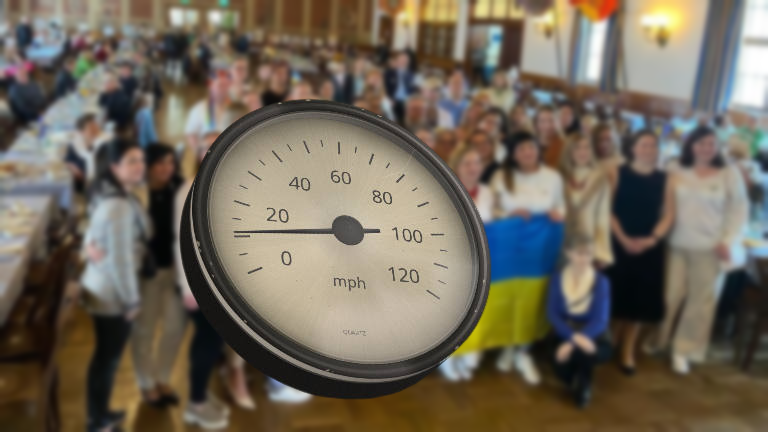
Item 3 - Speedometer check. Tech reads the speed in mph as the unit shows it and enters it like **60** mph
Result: **10** mph
